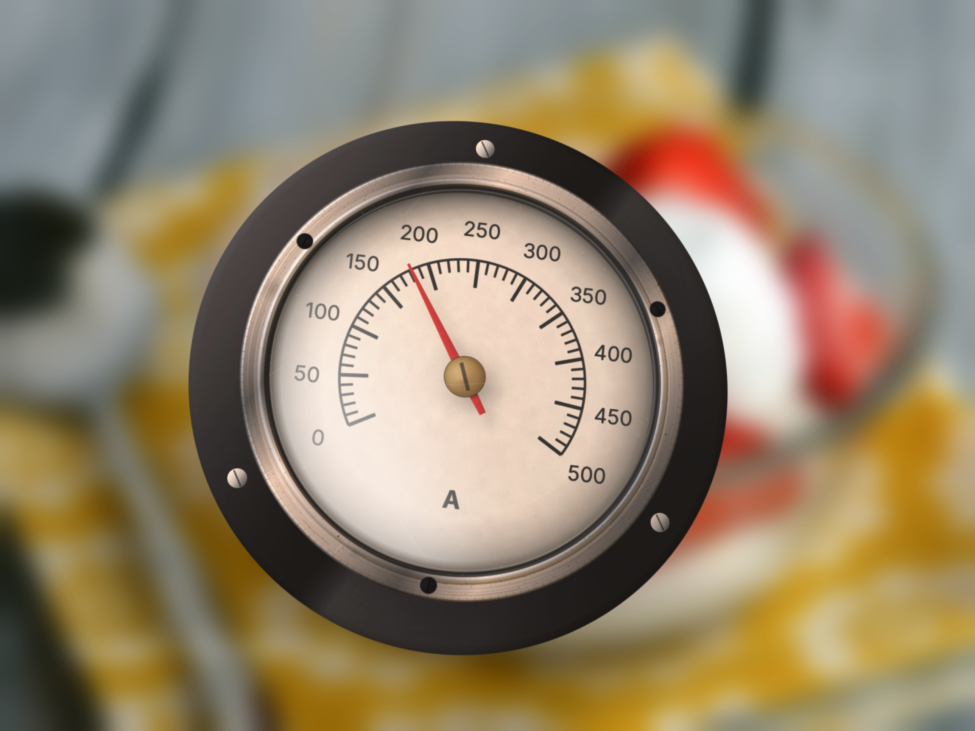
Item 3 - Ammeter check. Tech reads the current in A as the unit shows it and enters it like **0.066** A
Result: **180** A
